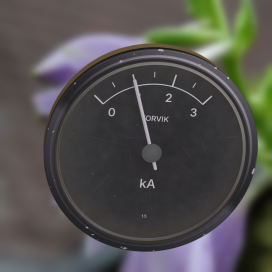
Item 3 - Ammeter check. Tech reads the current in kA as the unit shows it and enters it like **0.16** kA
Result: **1** kA
